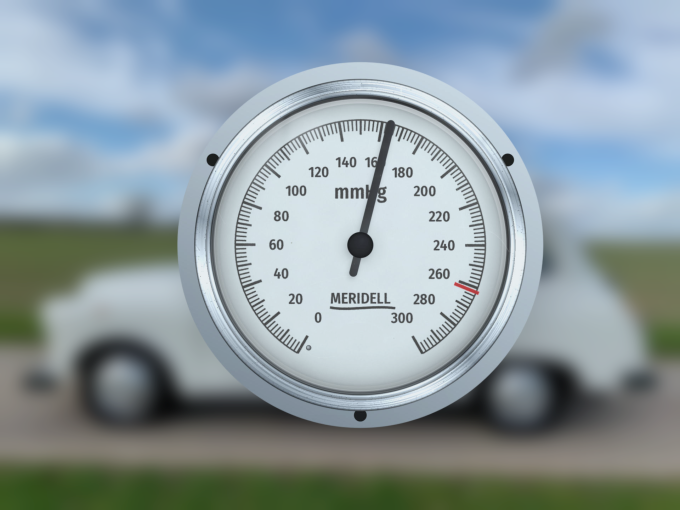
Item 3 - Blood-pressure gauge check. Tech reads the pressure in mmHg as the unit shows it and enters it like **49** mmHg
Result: **164** mmHg
